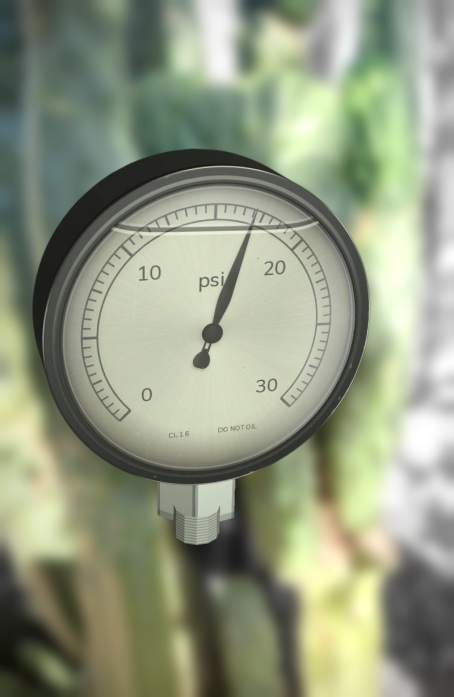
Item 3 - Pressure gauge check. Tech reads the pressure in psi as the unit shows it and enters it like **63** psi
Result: **17** psi
